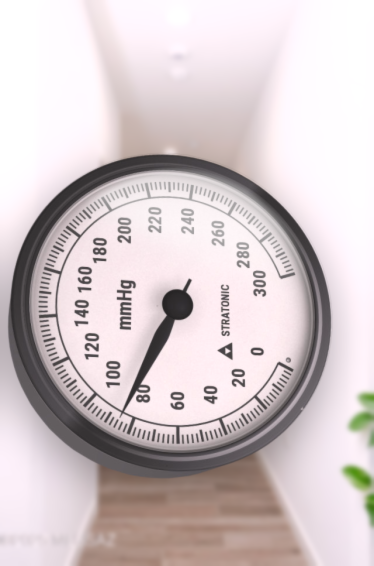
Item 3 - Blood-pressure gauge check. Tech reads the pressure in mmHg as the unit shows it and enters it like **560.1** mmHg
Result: **86** mmHg
